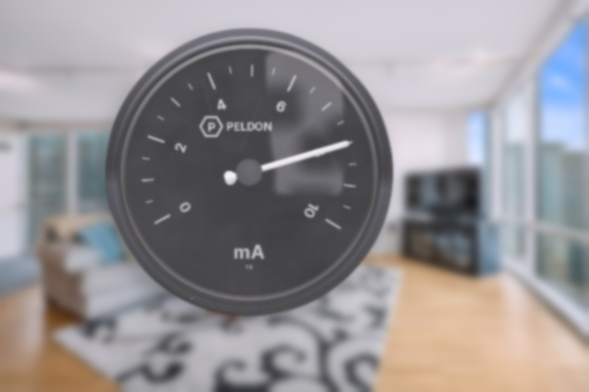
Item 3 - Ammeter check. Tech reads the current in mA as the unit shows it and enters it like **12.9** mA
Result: **8** mA
